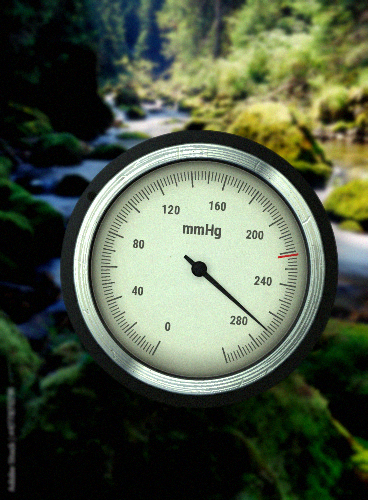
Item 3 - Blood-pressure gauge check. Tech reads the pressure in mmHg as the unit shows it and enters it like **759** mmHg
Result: **270** mmHg
